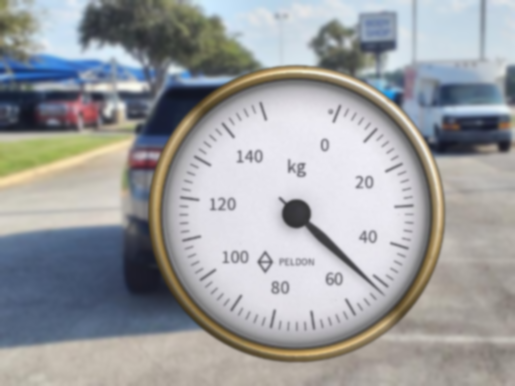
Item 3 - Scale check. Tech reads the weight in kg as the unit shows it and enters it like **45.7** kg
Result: **52** kg
